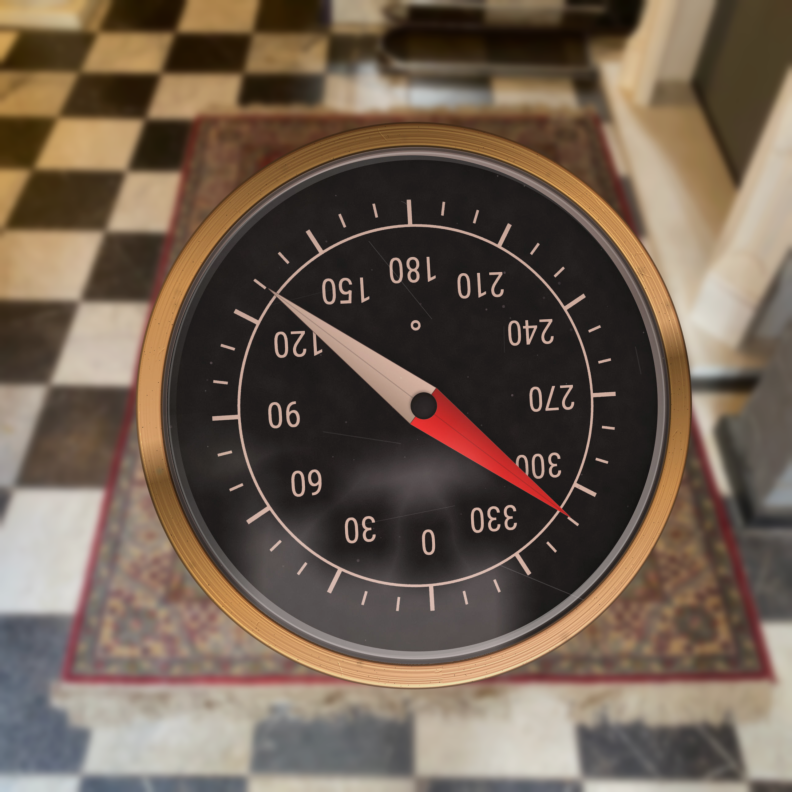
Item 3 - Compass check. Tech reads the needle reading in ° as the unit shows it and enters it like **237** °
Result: **310** °
